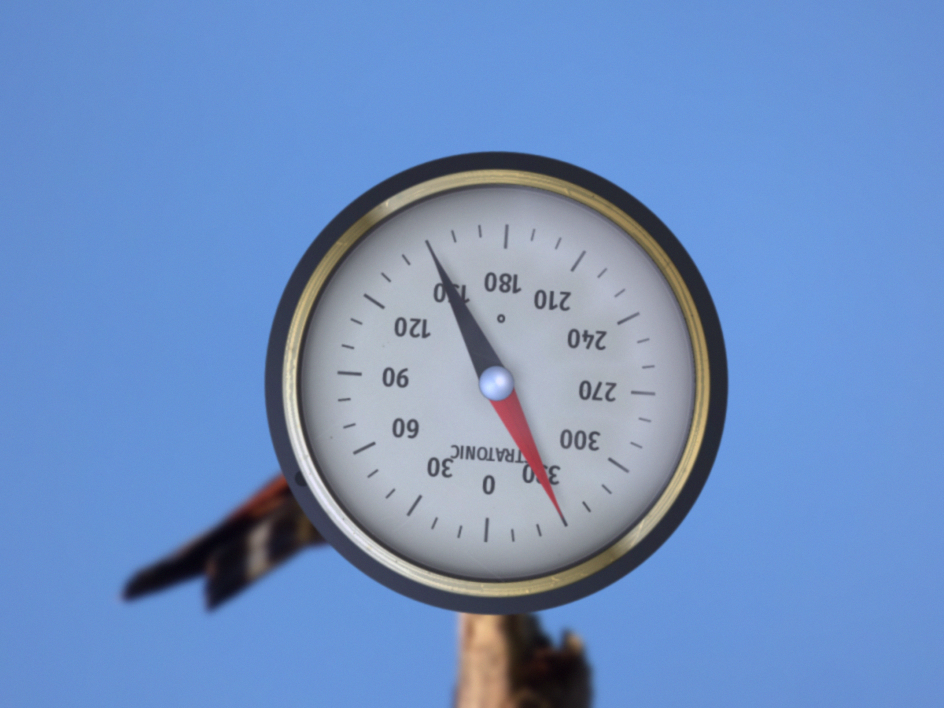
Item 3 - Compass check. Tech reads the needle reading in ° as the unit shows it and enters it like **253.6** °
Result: **330** °
